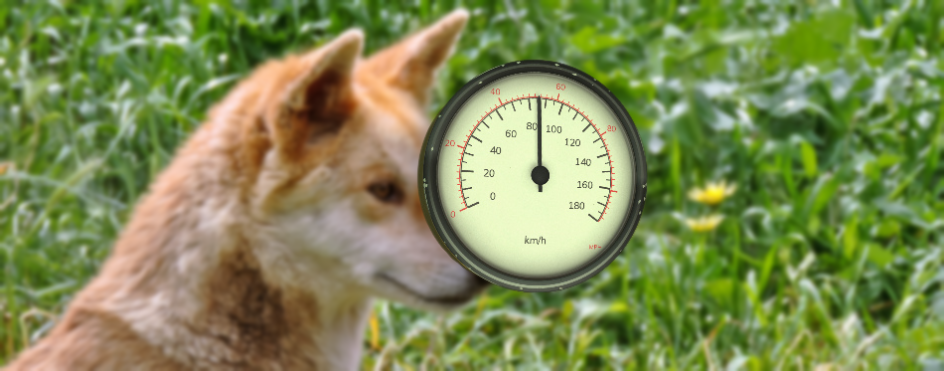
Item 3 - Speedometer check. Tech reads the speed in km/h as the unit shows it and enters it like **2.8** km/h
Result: **85** km/h
